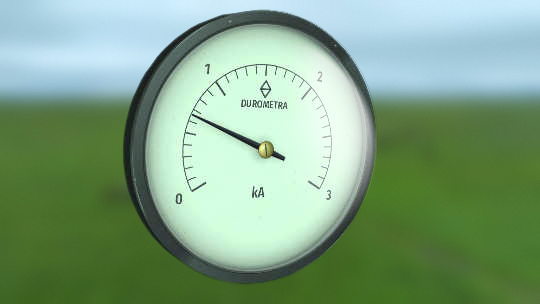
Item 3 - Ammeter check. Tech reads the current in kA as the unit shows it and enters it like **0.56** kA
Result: **0.65** kA
